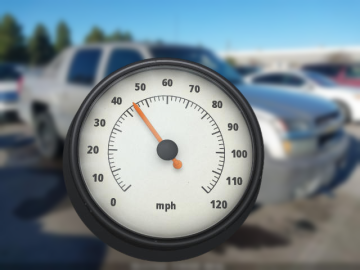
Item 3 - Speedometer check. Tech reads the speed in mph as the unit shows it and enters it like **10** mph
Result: **44** mph
